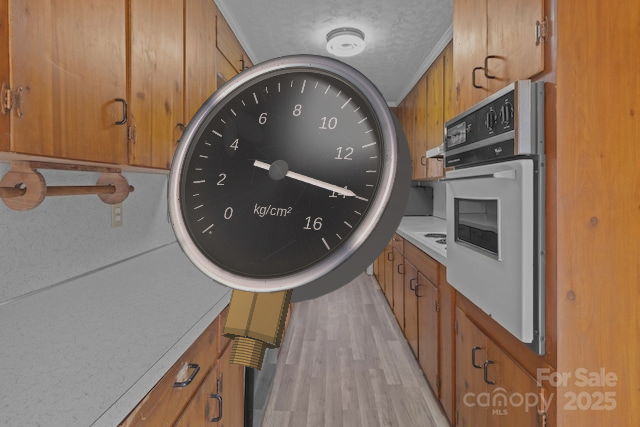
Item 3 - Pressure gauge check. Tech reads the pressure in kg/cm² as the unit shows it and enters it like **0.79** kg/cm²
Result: **14** kg/cm²
